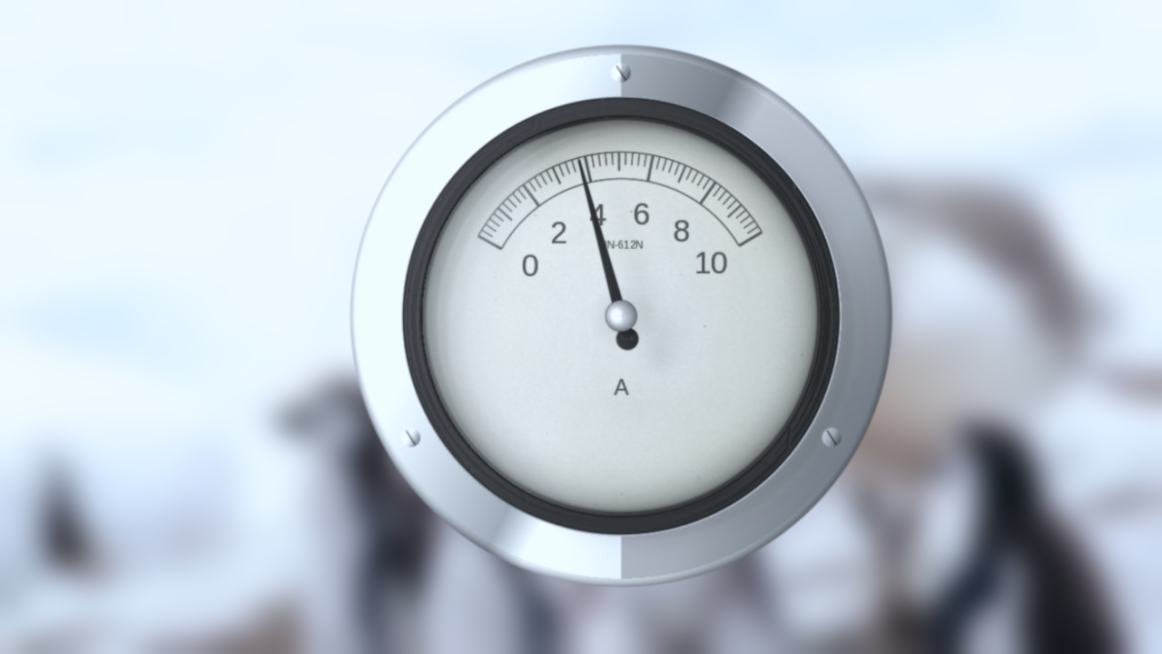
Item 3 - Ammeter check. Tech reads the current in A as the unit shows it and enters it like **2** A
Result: **3.8** A
